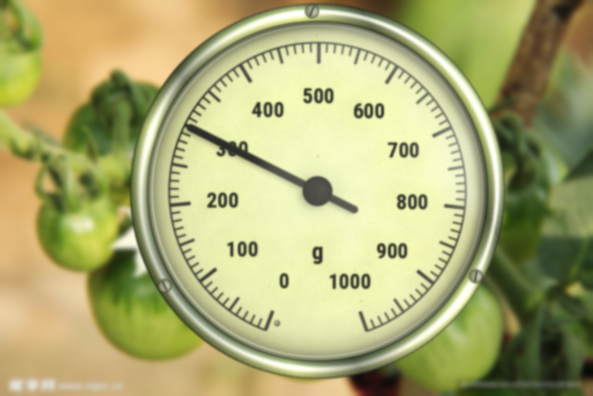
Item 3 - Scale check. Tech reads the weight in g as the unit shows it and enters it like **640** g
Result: **300** g
